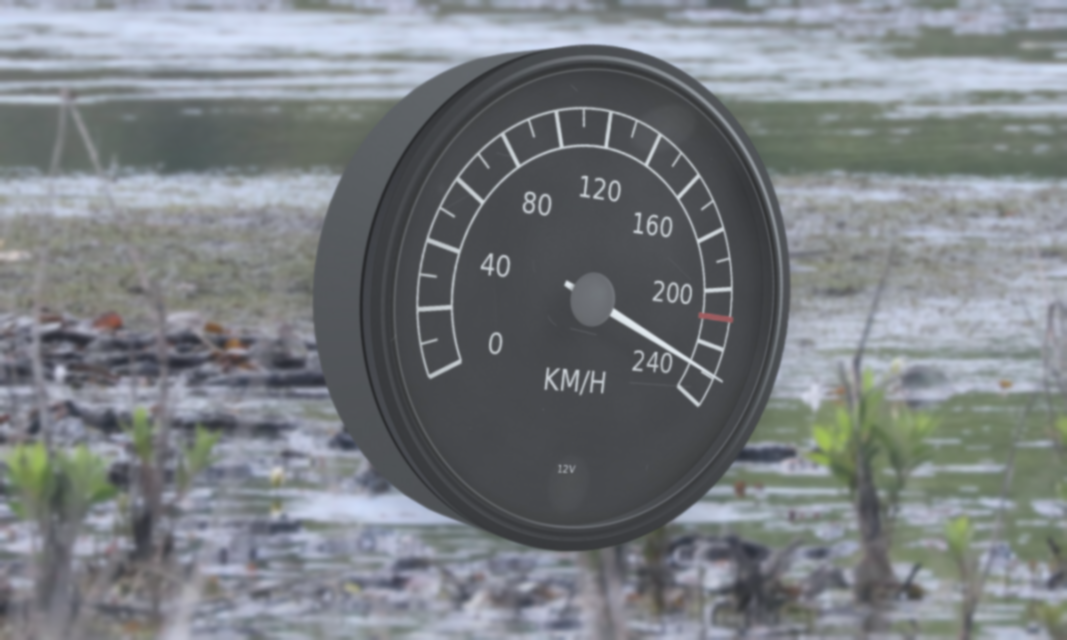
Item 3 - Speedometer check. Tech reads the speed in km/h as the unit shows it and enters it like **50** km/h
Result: **230** km/h
